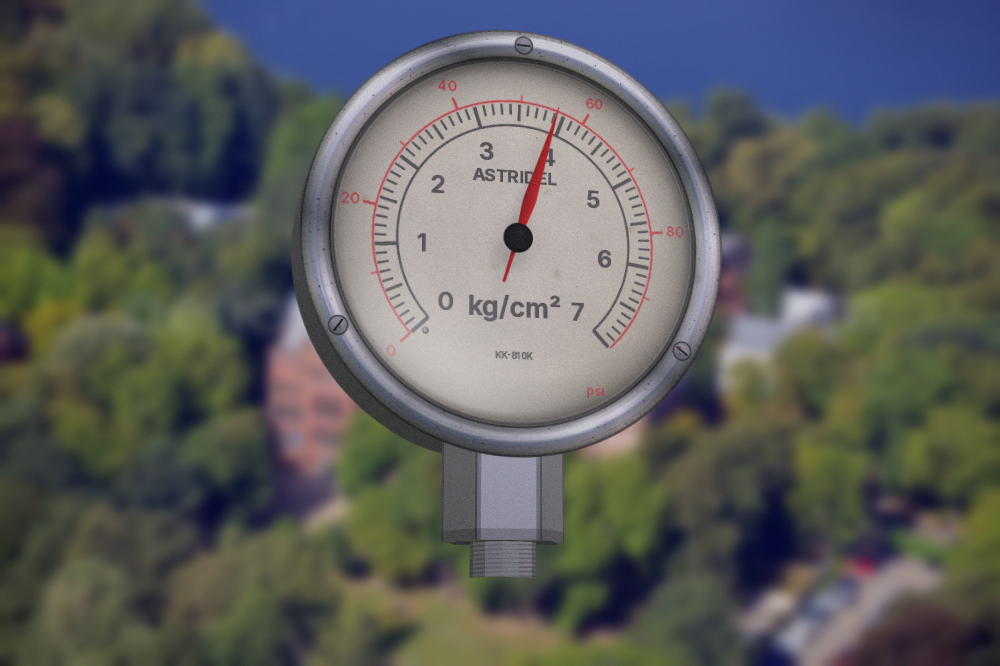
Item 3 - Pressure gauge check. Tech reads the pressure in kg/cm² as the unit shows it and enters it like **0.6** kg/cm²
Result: **3.9** kg/cm²
